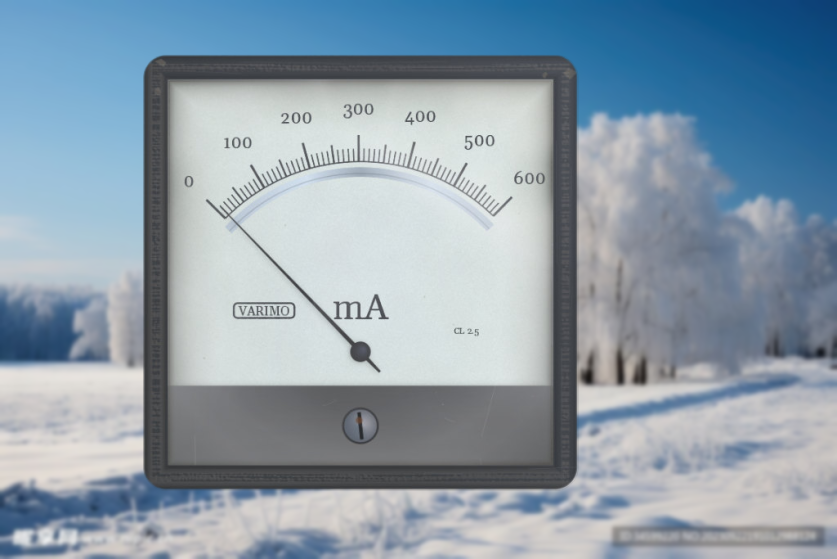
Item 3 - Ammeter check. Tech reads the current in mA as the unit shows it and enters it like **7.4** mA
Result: **10** mA
